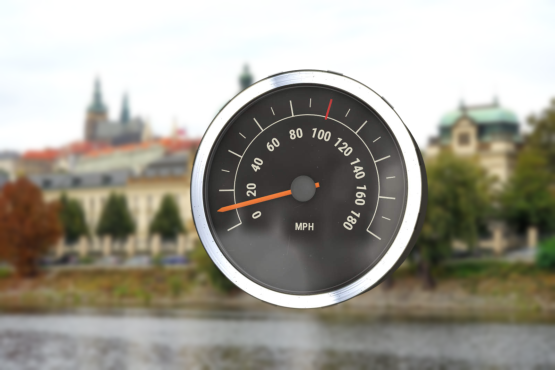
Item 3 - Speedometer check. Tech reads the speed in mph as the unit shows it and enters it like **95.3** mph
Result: **10** mph
